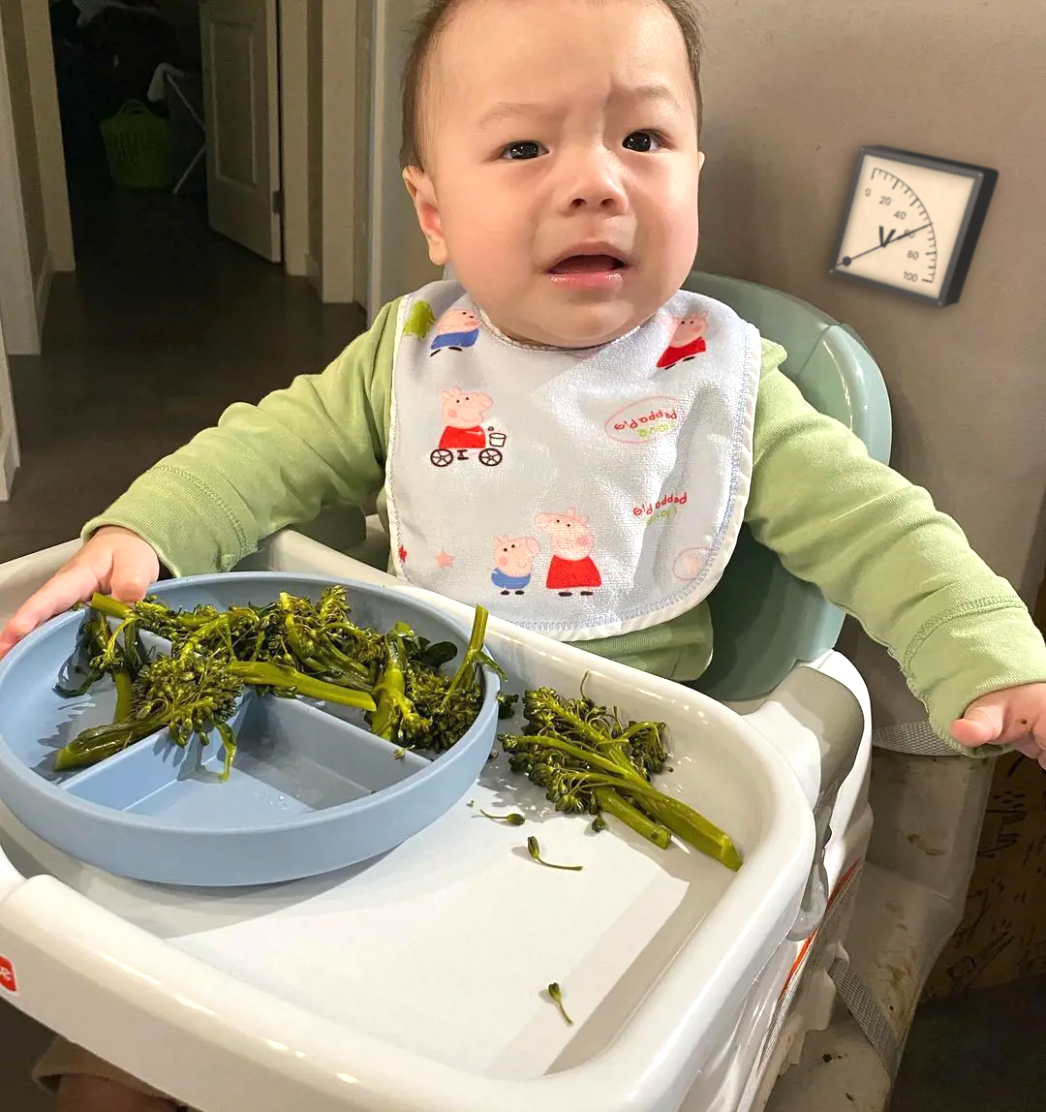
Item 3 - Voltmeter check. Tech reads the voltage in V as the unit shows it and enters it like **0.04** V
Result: **60** V
